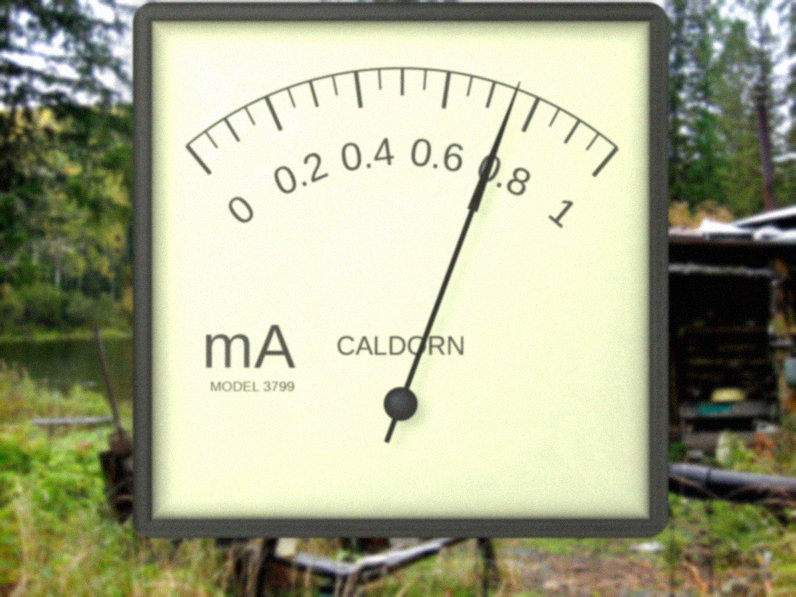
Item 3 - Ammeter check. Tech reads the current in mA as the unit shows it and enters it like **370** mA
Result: **0.75** mA
